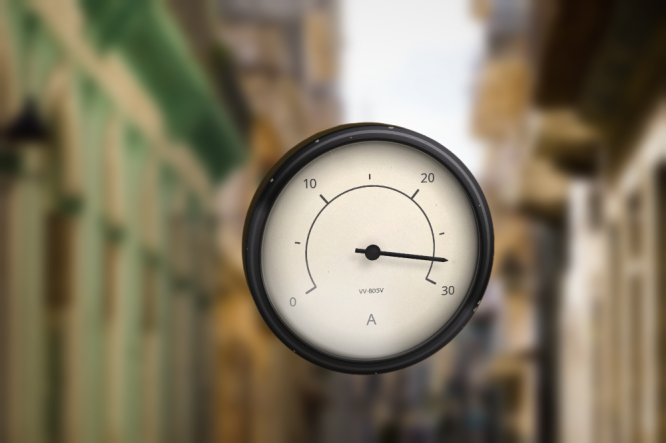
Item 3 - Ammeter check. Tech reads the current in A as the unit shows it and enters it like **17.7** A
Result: **27.5** A
